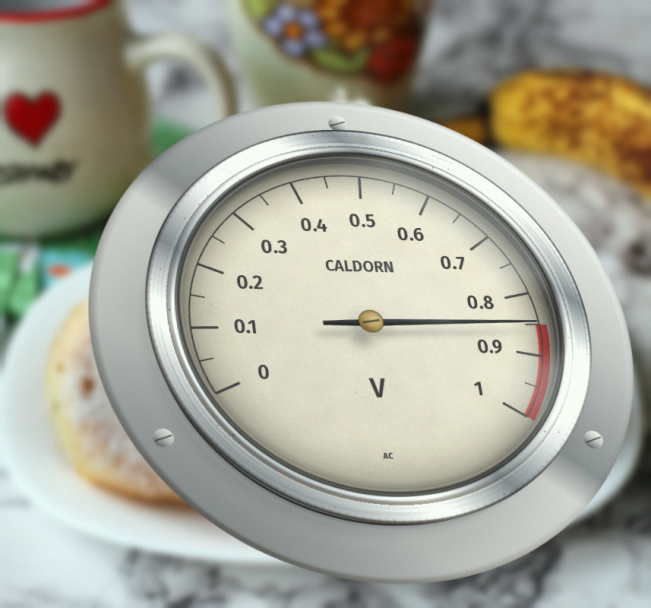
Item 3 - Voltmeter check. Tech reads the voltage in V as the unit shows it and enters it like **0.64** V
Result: **0.85** V
